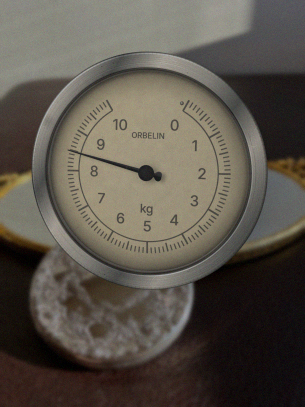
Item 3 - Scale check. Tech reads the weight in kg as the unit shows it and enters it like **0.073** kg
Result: **8.5** kg
